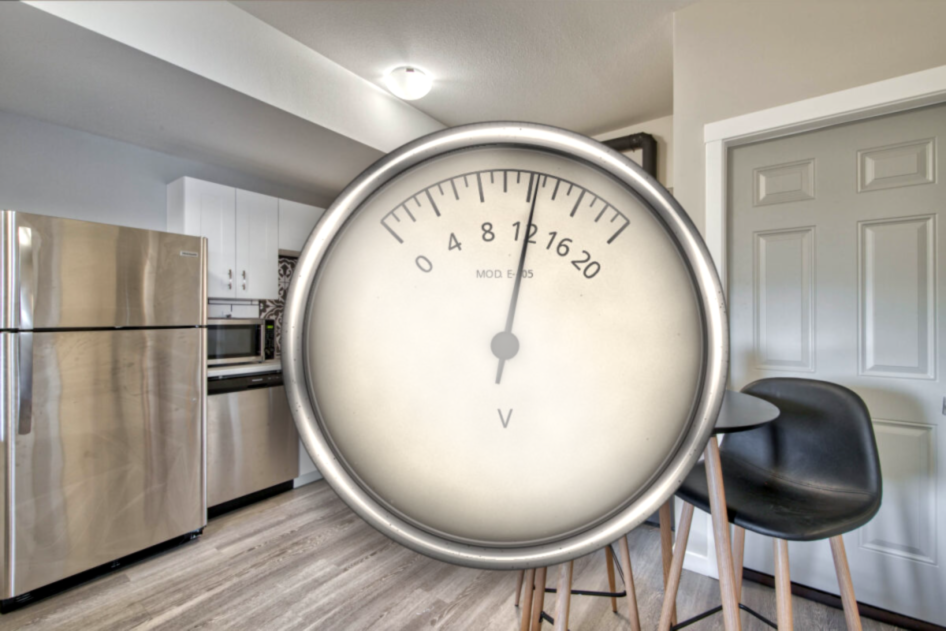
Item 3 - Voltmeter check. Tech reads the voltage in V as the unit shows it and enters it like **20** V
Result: **12.5** V
